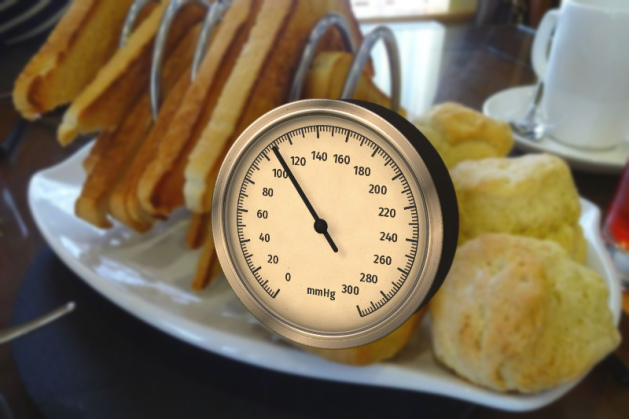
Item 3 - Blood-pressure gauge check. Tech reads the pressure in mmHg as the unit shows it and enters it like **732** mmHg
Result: **110** mmHg
